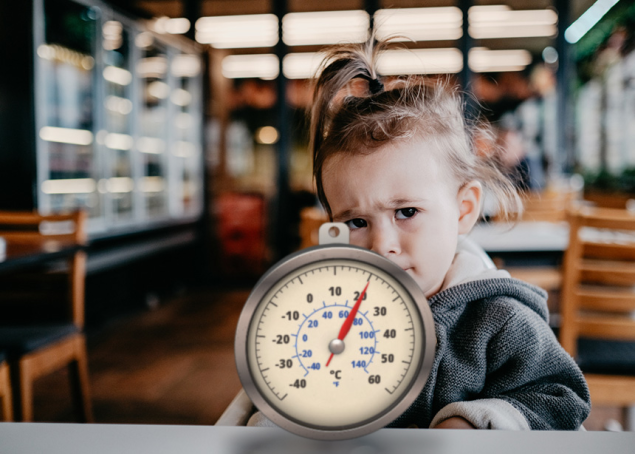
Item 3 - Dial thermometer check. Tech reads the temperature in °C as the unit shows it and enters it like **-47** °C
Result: **20** °C
